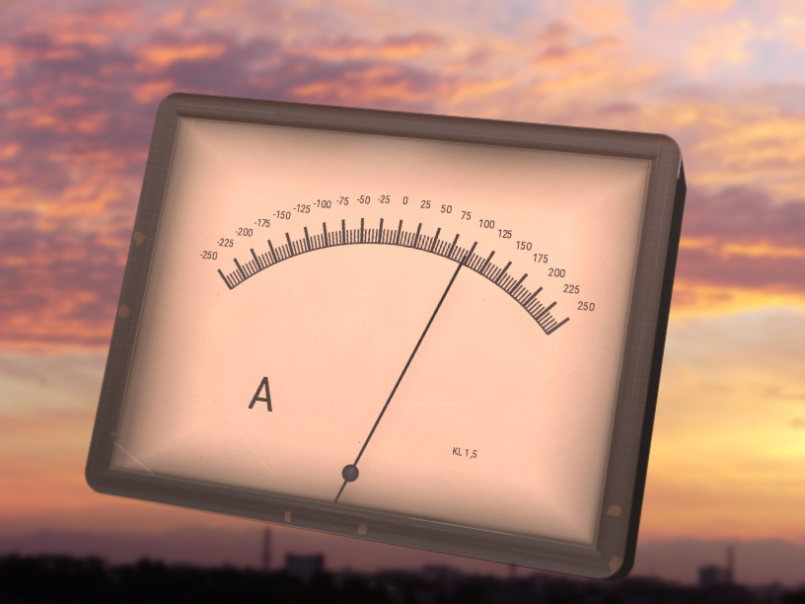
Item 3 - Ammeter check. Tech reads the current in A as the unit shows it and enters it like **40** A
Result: **100** A
